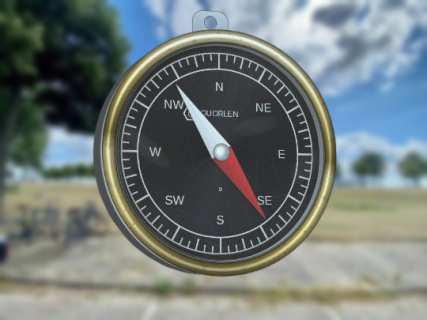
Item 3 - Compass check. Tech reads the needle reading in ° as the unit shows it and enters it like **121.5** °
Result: **145** °
